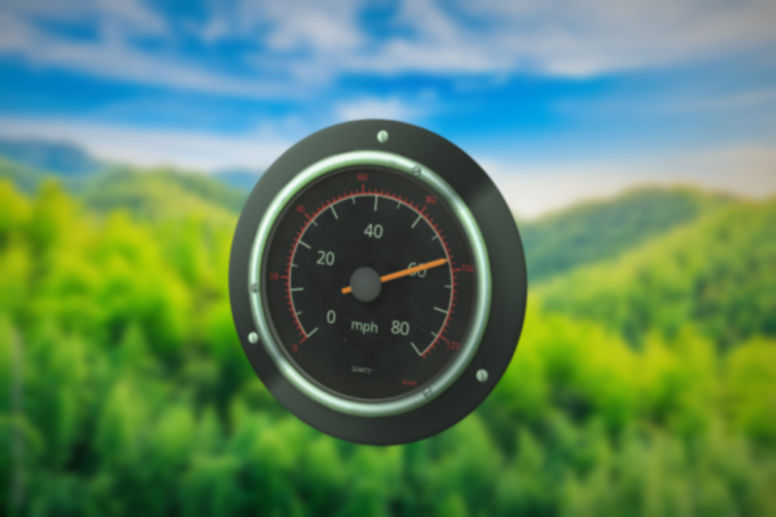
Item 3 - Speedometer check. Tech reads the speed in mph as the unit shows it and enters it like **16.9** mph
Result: **60** mph
